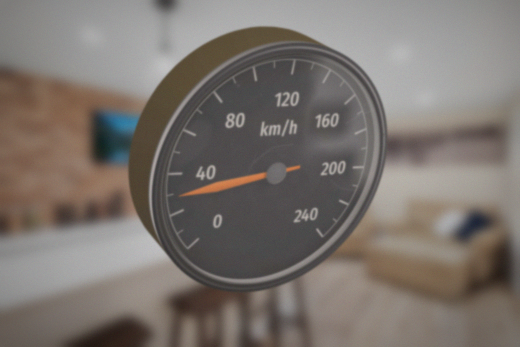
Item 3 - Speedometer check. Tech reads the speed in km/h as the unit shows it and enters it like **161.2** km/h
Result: **30** km/h
